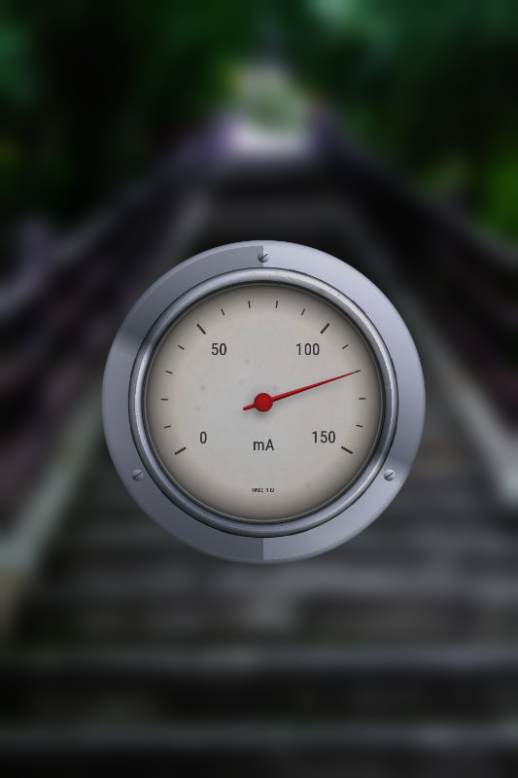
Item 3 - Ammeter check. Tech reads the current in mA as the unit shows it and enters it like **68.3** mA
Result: **120** mA
